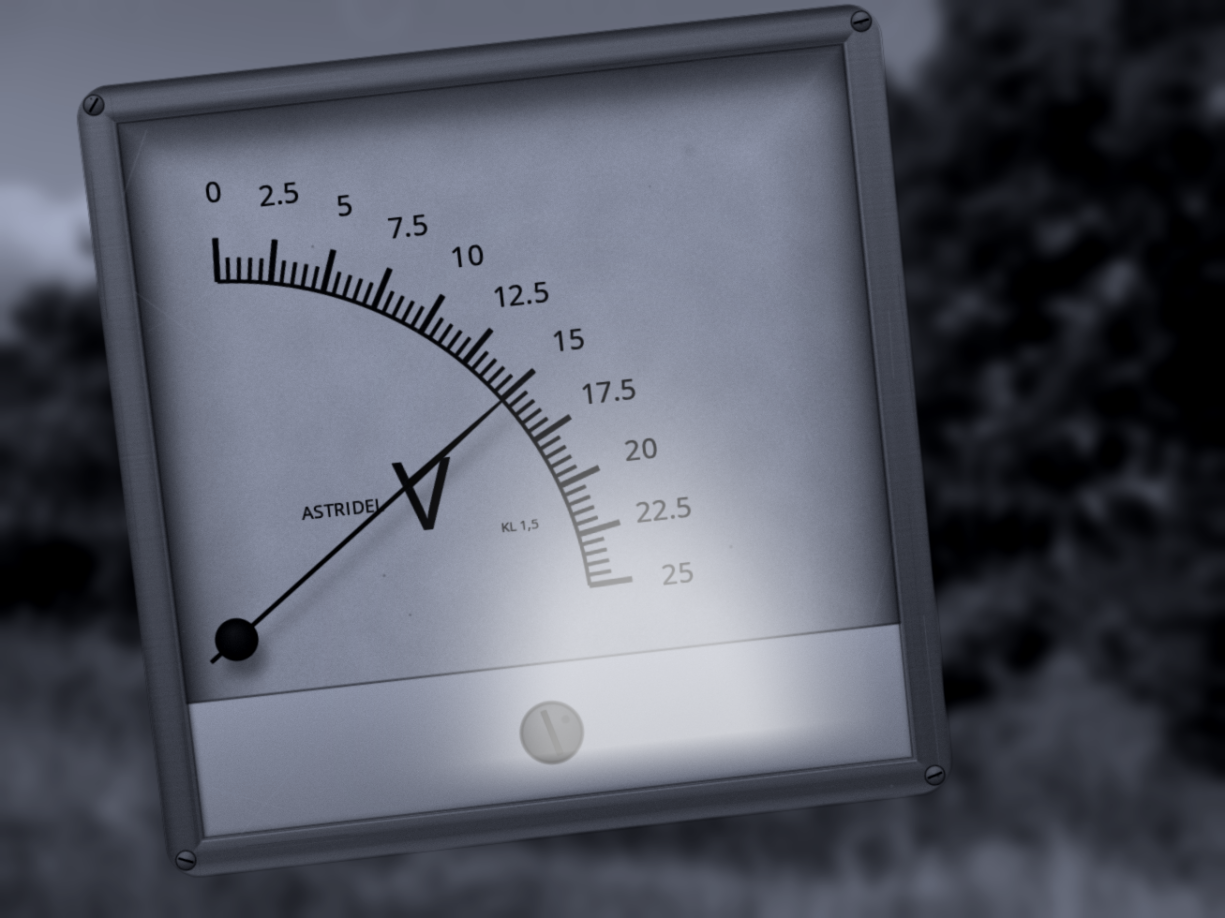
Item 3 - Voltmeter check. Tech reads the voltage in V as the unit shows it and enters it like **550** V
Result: **15** V
